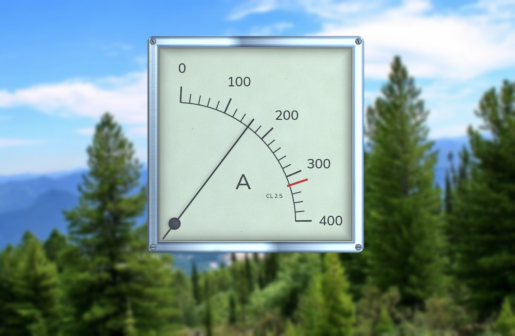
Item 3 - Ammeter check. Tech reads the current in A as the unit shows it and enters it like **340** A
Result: **160** A
